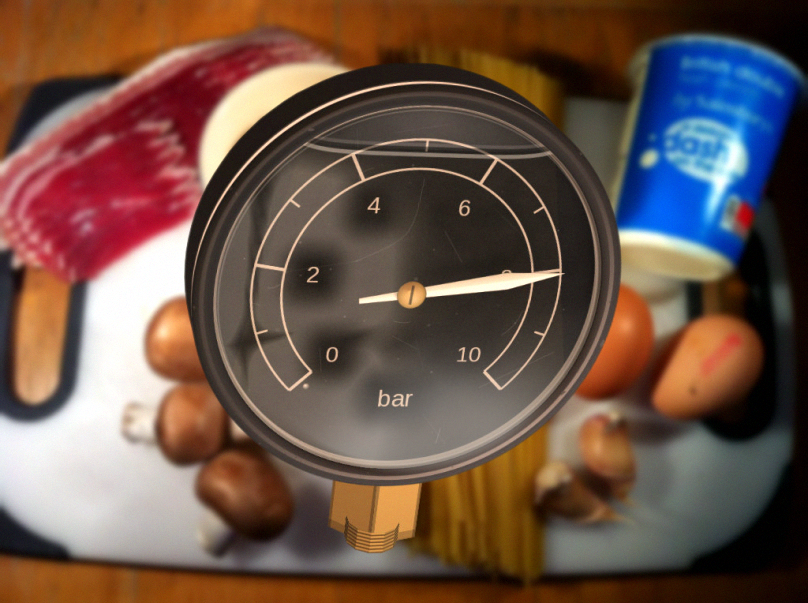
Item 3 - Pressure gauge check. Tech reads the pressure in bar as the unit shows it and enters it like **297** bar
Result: **8** bar
